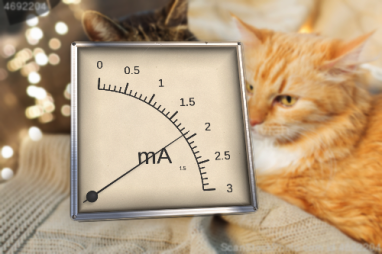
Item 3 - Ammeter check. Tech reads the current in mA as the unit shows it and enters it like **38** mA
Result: **1.9** mA
